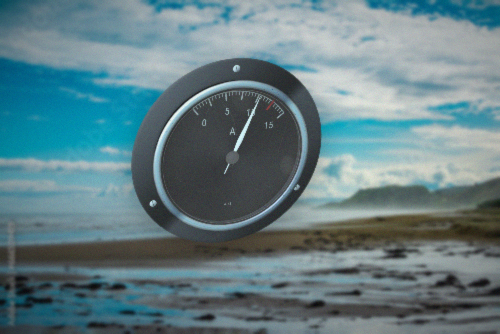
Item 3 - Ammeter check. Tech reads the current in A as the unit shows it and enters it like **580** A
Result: **10** A
